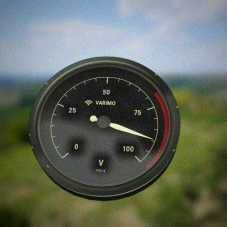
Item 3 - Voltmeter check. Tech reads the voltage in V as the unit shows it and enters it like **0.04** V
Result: **90** V
